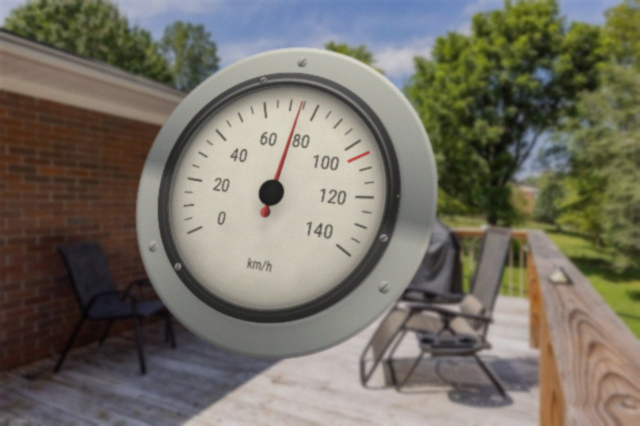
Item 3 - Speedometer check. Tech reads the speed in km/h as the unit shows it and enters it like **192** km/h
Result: **75** km/h
